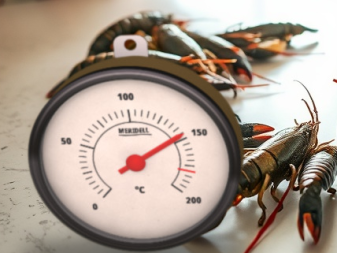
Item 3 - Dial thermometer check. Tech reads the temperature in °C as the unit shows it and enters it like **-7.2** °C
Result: **145** °C
